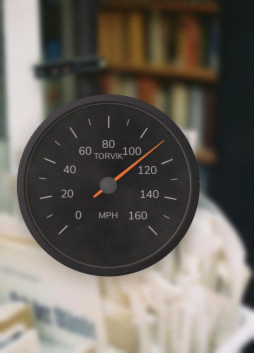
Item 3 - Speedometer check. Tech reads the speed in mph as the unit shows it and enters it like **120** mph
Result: **110** mph
